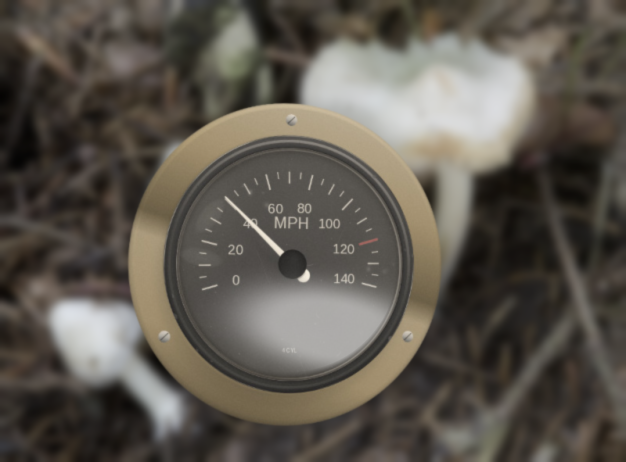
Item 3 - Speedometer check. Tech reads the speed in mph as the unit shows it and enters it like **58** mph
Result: **40** mph
